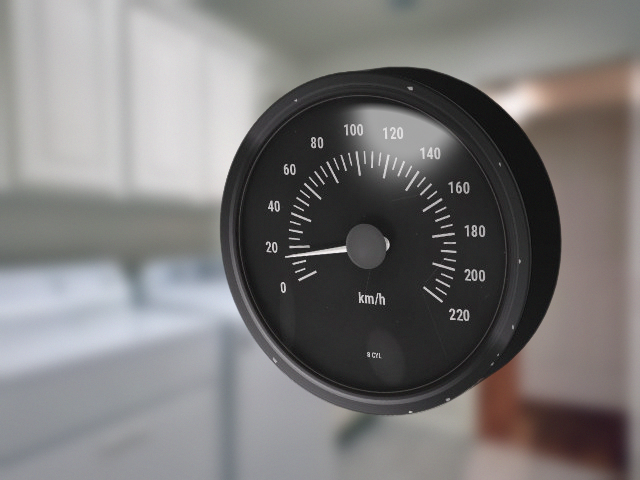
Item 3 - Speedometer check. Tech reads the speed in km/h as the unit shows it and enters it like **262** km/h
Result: **15** km/h
